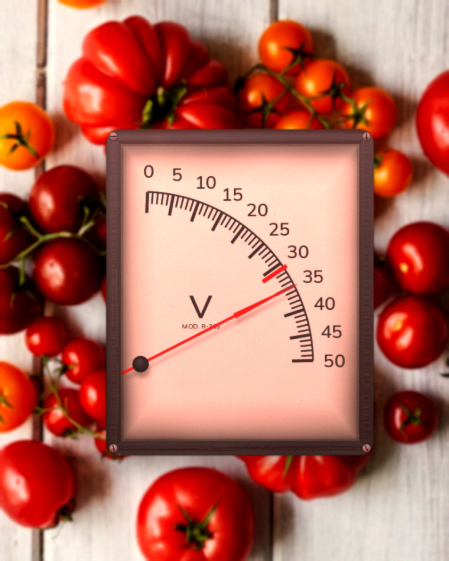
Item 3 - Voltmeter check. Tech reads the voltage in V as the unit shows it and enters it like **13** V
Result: **35** V
